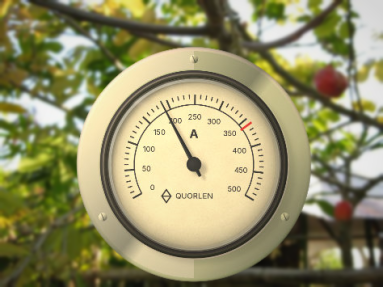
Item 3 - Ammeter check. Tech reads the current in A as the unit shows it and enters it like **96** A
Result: **190** A
